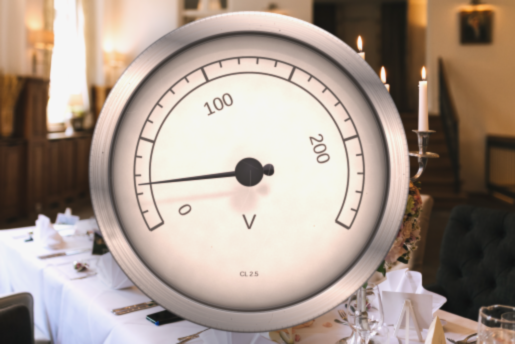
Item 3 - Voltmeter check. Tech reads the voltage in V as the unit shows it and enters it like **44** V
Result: **25** V
